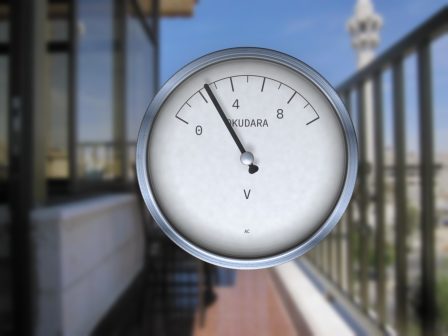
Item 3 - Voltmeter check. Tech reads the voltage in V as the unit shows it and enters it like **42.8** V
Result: **2.5** V
